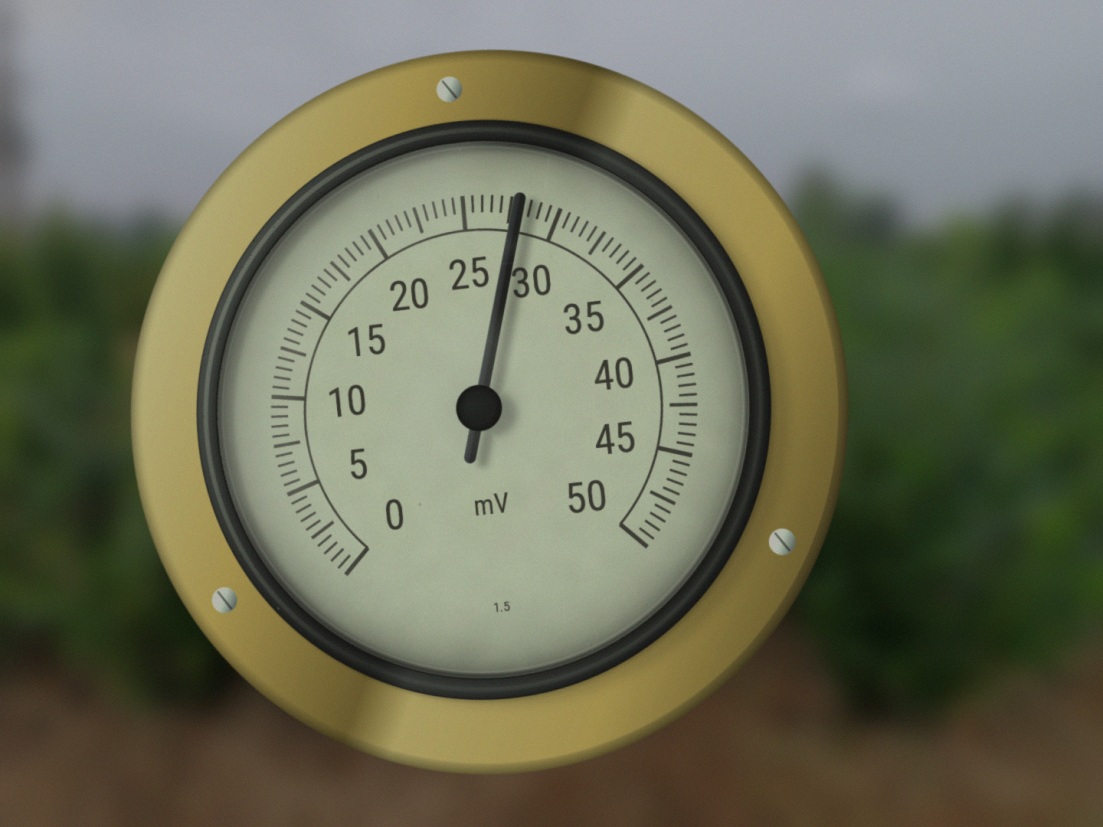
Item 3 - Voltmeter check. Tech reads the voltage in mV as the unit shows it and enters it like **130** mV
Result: **28** mV
